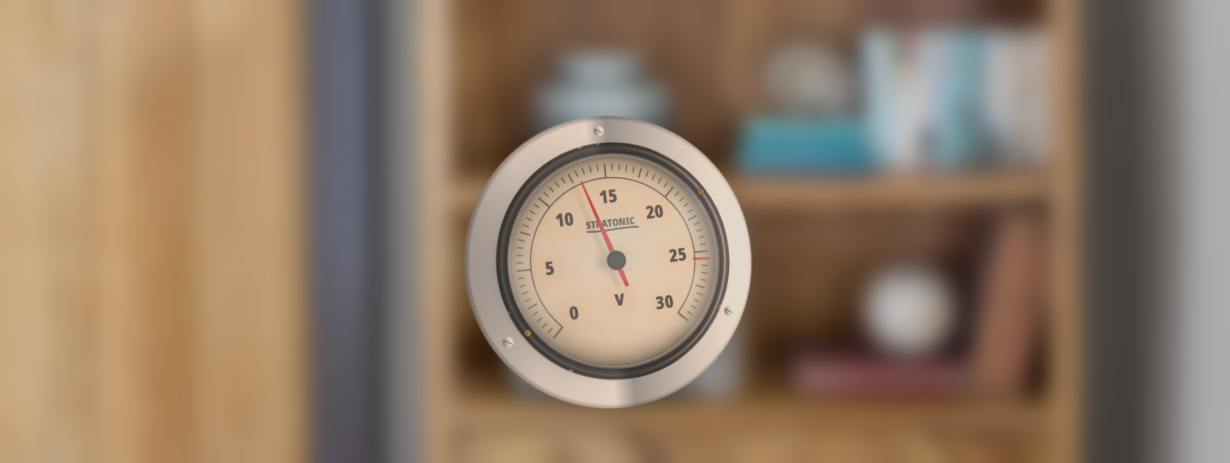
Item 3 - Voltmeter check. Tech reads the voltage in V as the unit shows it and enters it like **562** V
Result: **13** V
